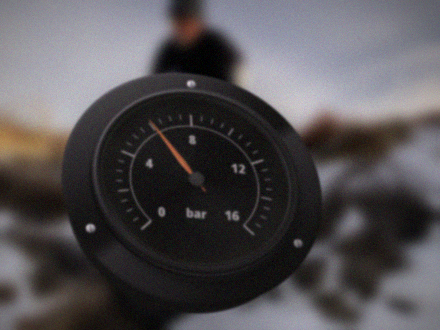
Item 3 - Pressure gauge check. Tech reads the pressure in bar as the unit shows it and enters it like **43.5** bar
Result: **6** bar
